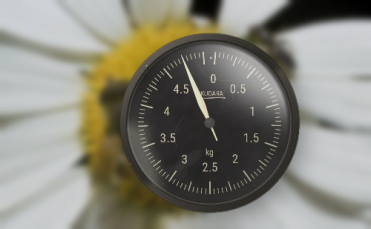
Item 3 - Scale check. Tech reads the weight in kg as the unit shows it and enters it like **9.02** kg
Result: **4.75** kg
